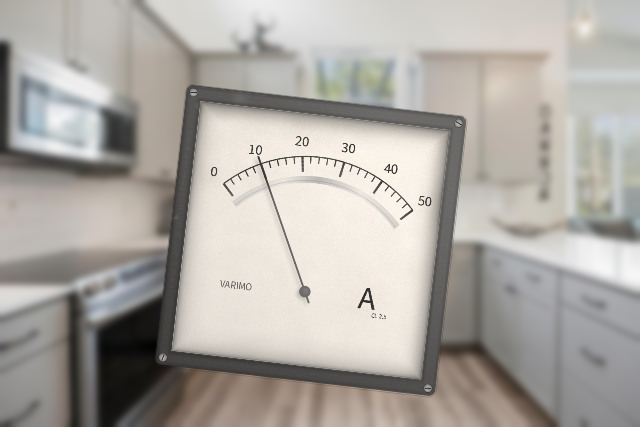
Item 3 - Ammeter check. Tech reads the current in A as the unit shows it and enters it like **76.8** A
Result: **10** A
